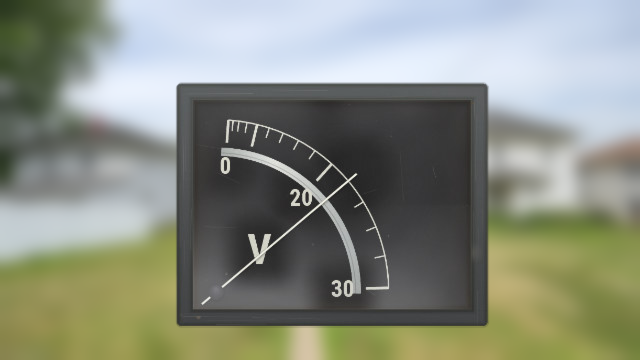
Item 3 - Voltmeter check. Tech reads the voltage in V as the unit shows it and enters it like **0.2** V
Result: **22** V
